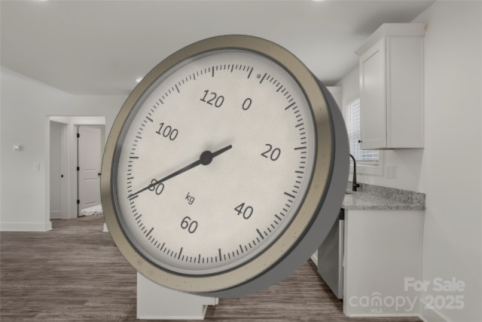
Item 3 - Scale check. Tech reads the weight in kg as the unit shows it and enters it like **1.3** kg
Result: **80** kg
